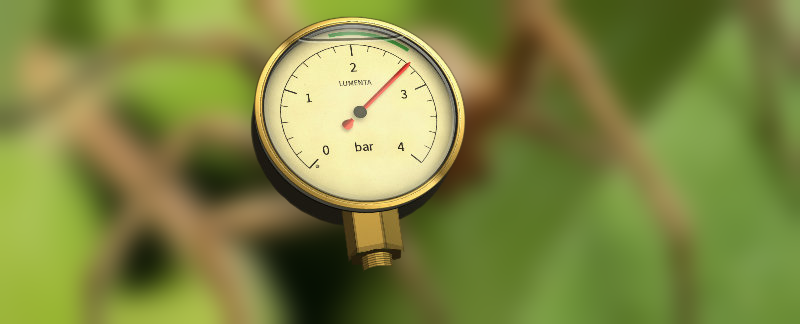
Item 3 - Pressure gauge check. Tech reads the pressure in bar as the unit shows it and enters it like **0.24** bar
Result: **2.7** bar
